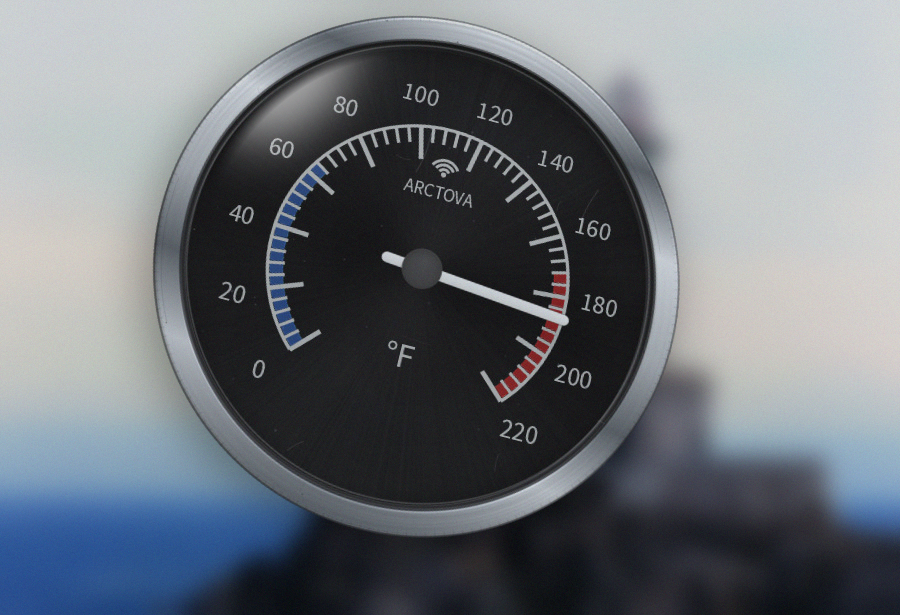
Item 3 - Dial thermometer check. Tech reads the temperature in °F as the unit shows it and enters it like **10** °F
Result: **188** °F
